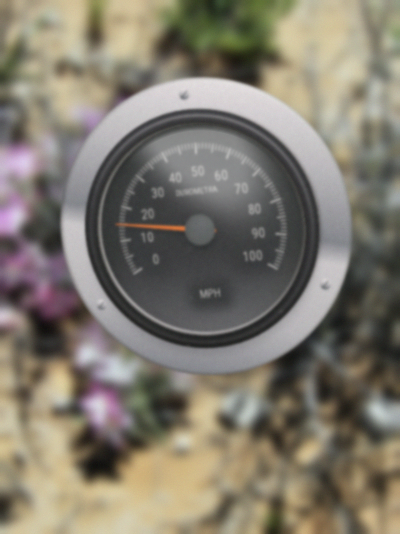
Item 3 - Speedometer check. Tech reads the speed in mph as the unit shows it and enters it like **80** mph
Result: **15** mph
